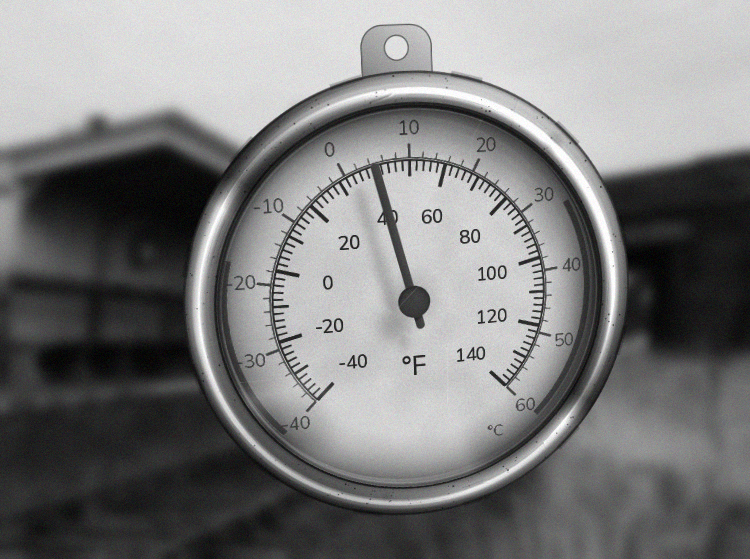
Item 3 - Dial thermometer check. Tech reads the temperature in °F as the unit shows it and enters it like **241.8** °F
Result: **40** °F
